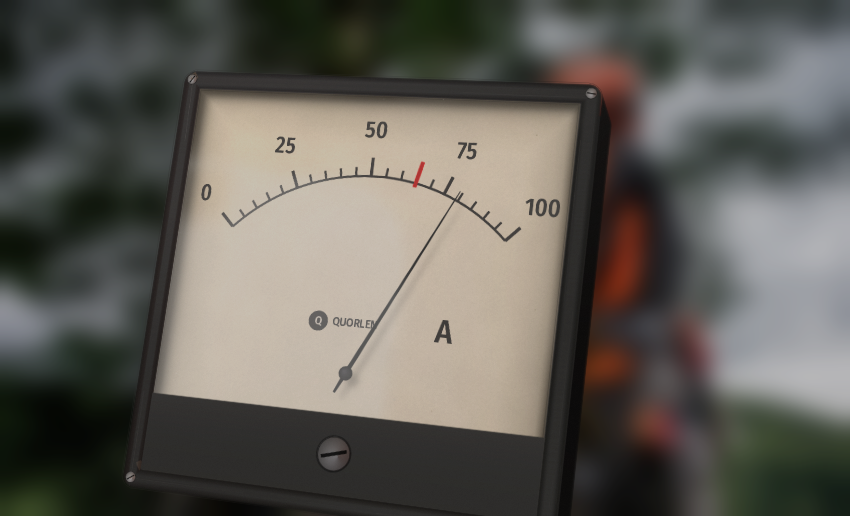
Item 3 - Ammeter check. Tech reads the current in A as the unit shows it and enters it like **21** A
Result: **80** A
